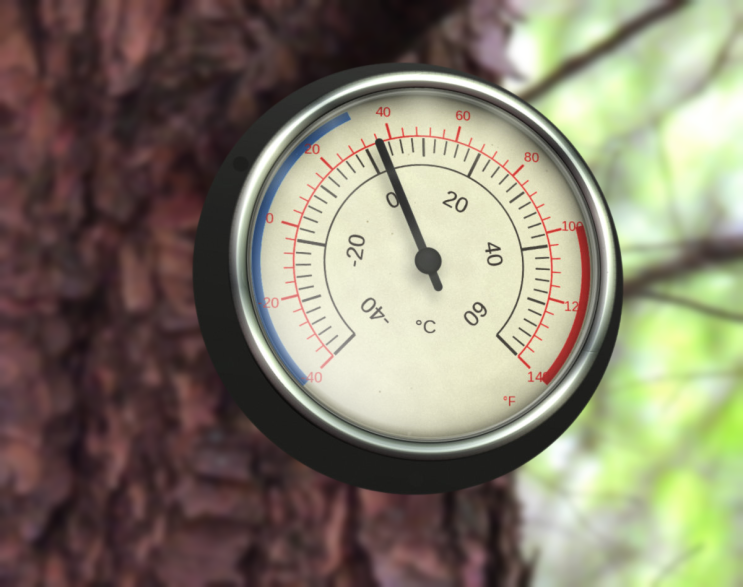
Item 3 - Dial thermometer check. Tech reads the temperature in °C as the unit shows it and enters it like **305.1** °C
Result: **2** °C
